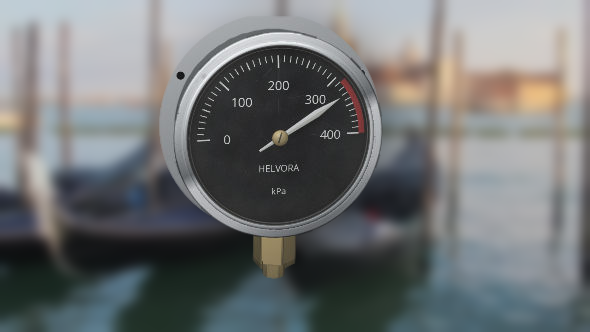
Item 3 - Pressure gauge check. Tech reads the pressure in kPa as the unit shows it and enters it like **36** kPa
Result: **330** kPa
